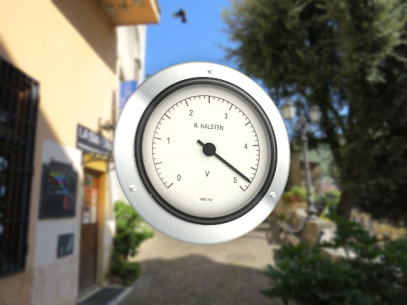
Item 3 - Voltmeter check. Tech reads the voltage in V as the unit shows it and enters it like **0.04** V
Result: **4.8** V
